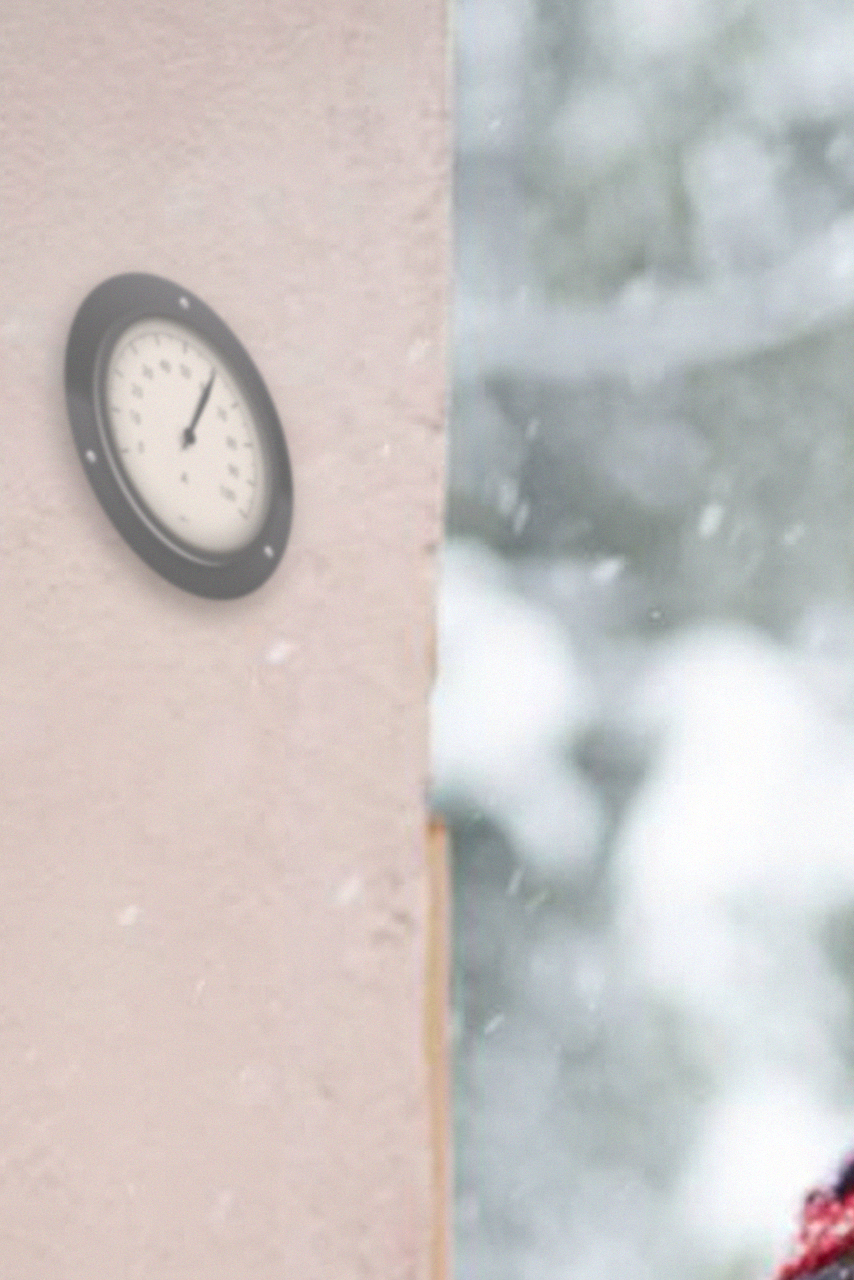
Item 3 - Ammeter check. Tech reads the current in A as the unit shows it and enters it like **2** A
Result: **60** A
